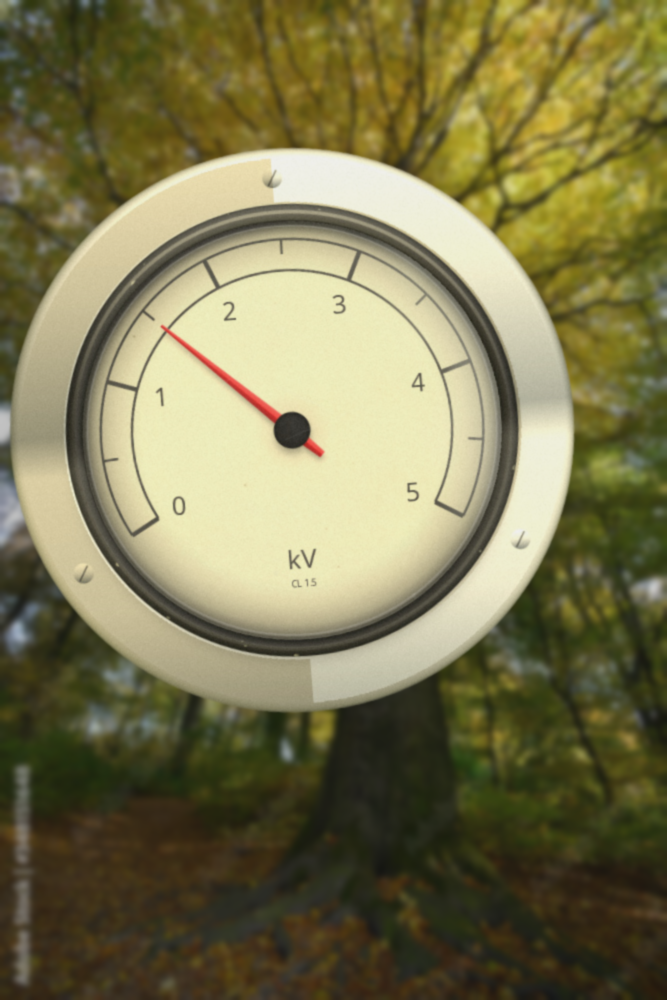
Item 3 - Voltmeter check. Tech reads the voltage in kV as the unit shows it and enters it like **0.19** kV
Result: **1.5** kV
